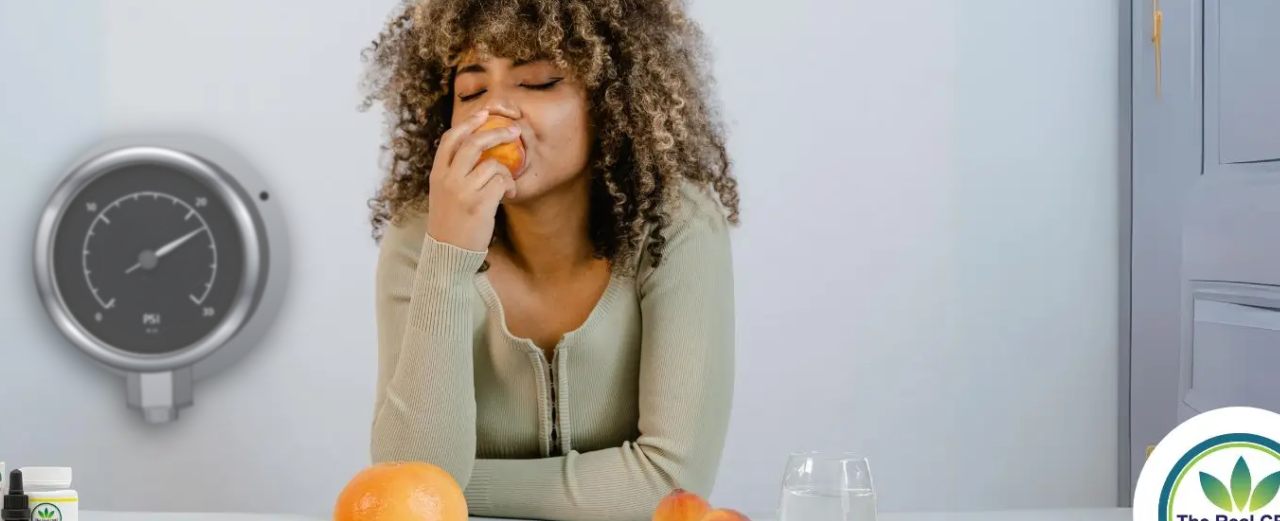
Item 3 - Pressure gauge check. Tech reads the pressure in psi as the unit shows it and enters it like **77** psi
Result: **22** psi
